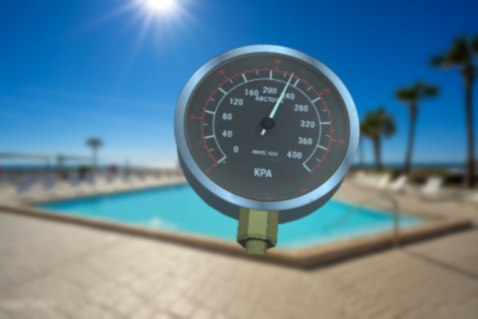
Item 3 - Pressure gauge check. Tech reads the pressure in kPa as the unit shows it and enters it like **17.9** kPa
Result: **230** kPa
